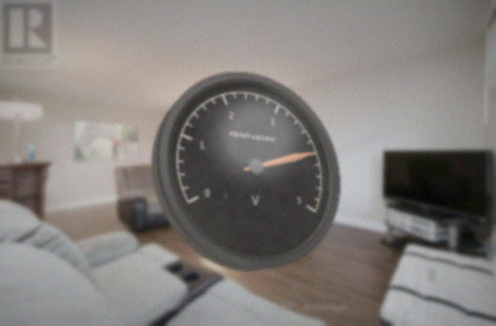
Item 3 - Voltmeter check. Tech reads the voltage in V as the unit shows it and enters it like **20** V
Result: **4** V
